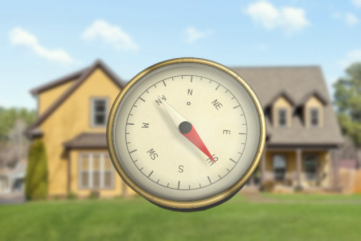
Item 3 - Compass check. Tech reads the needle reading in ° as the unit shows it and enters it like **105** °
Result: **135** °
